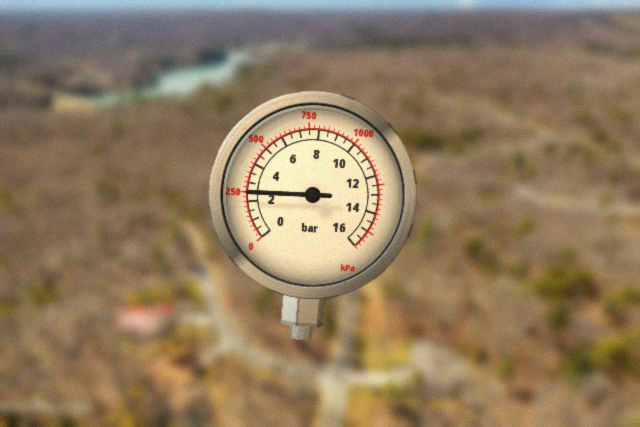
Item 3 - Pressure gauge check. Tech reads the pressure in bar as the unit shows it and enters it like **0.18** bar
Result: **2.5** bar
